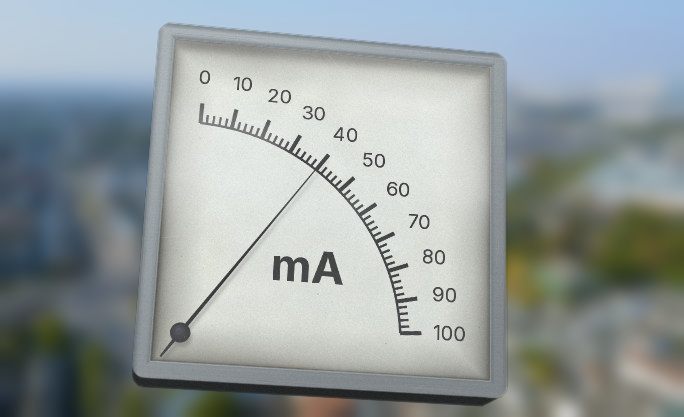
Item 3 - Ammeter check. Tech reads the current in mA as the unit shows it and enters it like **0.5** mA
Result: **40** mA
